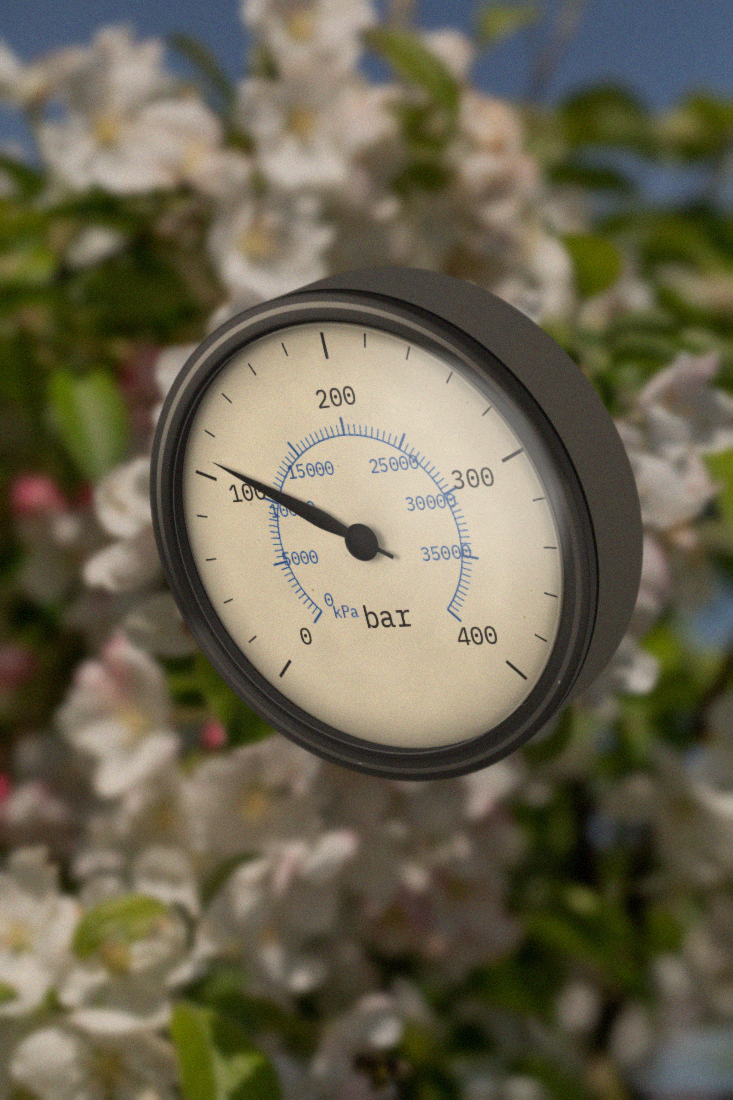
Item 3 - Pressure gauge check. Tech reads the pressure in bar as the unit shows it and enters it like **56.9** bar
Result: **110** bar
